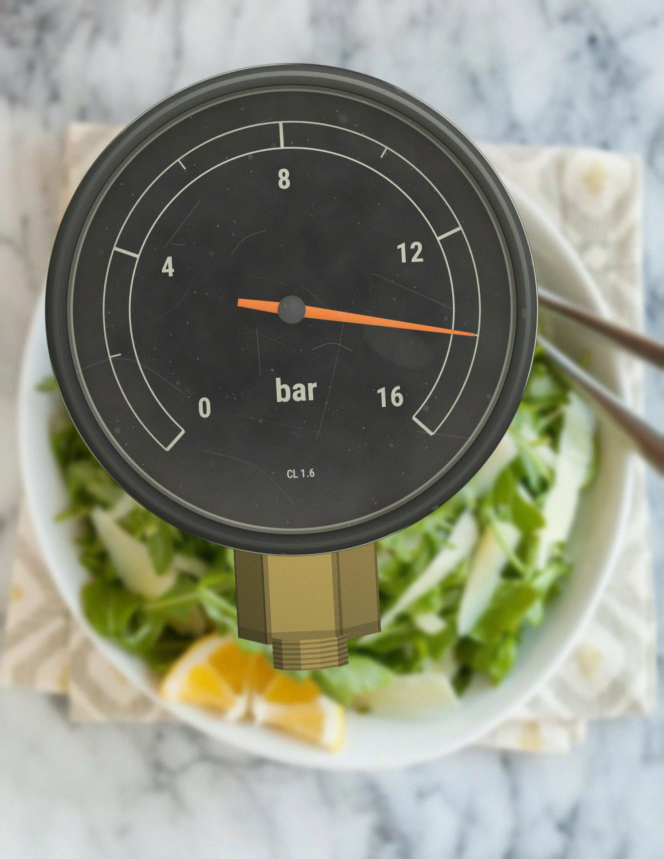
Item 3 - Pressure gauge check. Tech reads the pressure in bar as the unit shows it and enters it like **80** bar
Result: **14** bar
